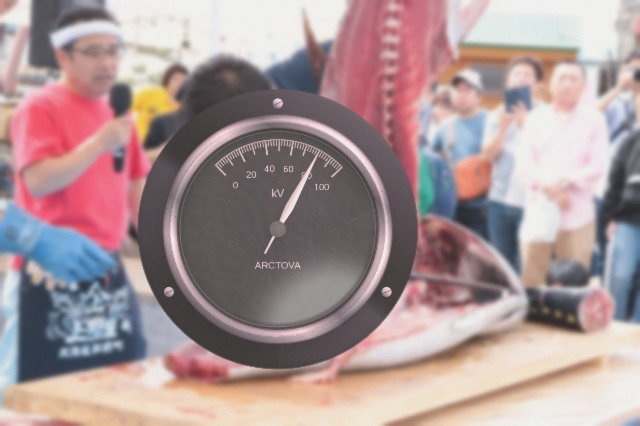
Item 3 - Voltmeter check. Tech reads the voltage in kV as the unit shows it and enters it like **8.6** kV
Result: **80** kV
